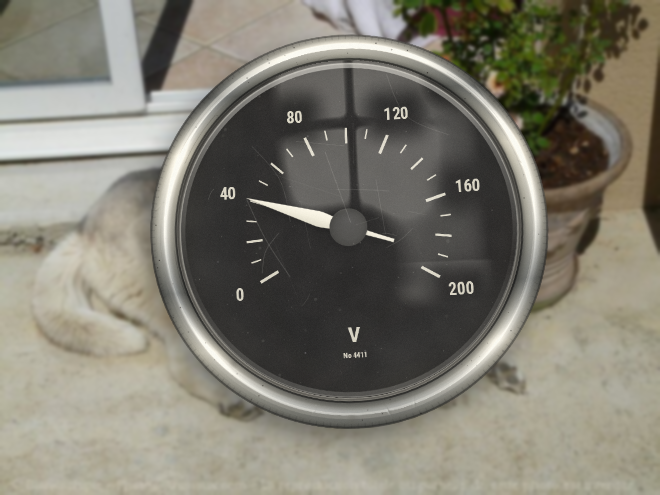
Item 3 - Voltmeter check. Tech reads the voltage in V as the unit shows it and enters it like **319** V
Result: **40** V
